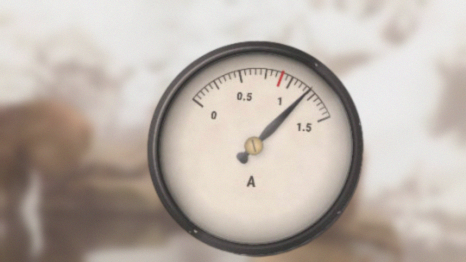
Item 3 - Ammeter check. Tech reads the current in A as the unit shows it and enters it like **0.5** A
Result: **1.2** A
